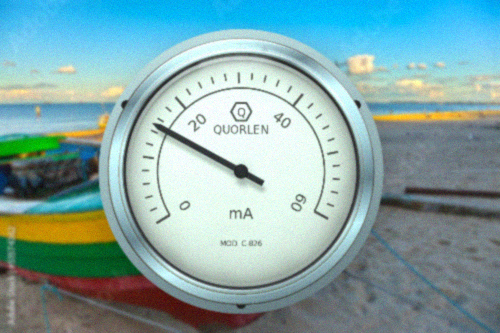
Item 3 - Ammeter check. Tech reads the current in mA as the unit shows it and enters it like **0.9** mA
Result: **15** mA
